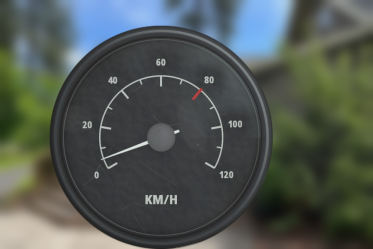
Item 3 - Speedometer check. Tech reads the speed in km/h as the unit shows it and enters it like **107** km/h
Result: **5** km/h
